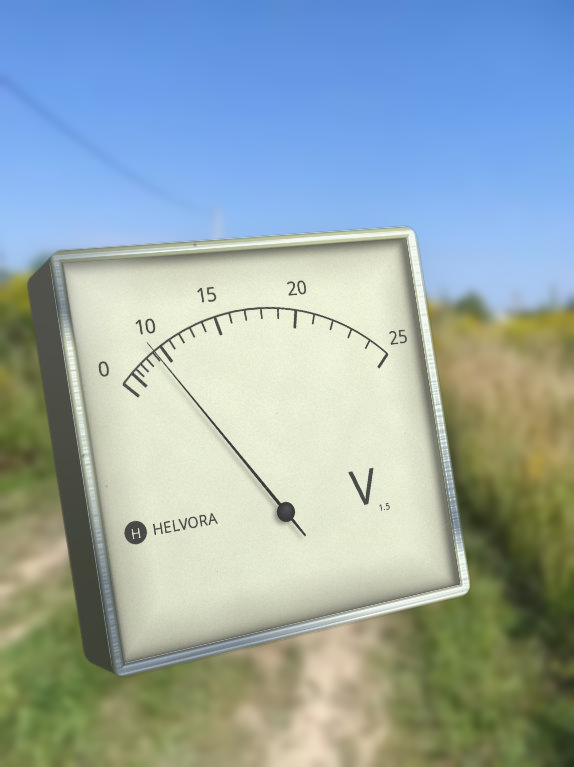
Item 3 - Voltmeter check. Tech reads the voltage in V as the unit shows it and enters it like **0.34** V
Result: **9** V
